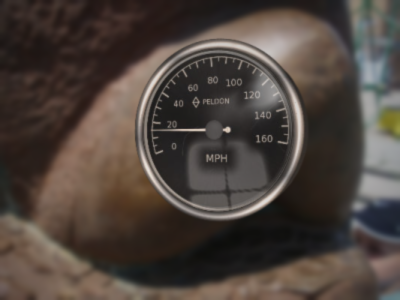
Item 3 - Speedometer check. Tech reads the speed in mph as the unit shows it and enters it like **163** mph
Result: **15** mph
